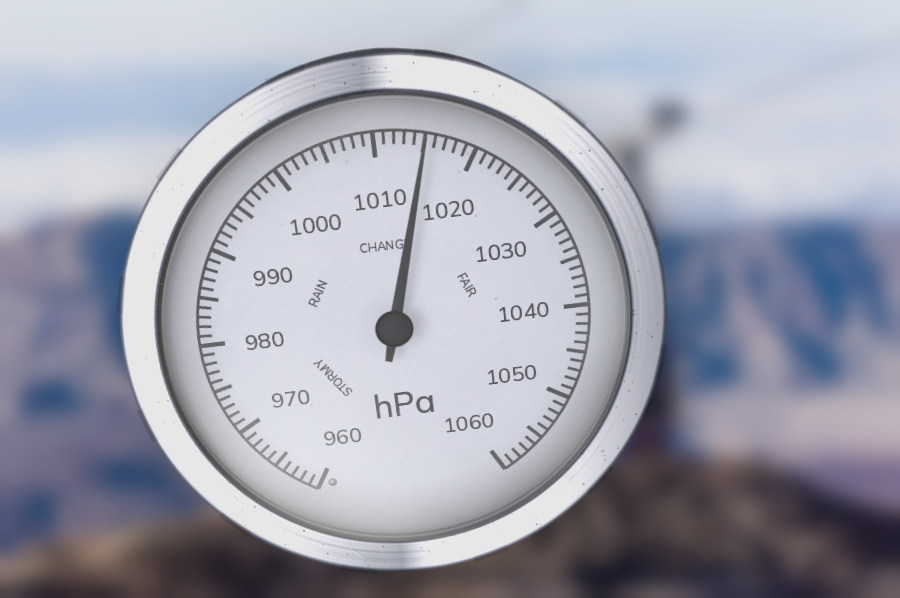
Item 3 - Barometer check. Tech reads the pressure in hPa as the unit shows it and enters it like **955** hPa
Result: **1015** hPa
